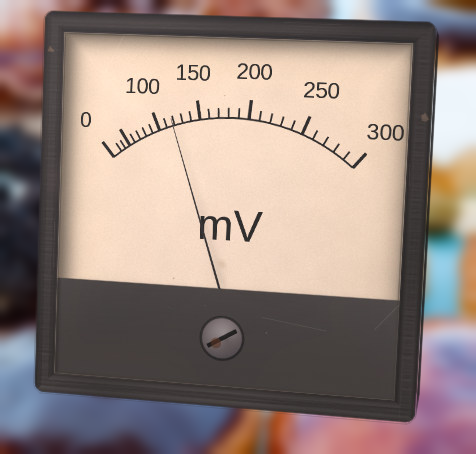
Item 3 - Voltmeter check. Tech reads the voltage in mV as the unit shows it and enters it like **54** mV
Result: **120** mV
